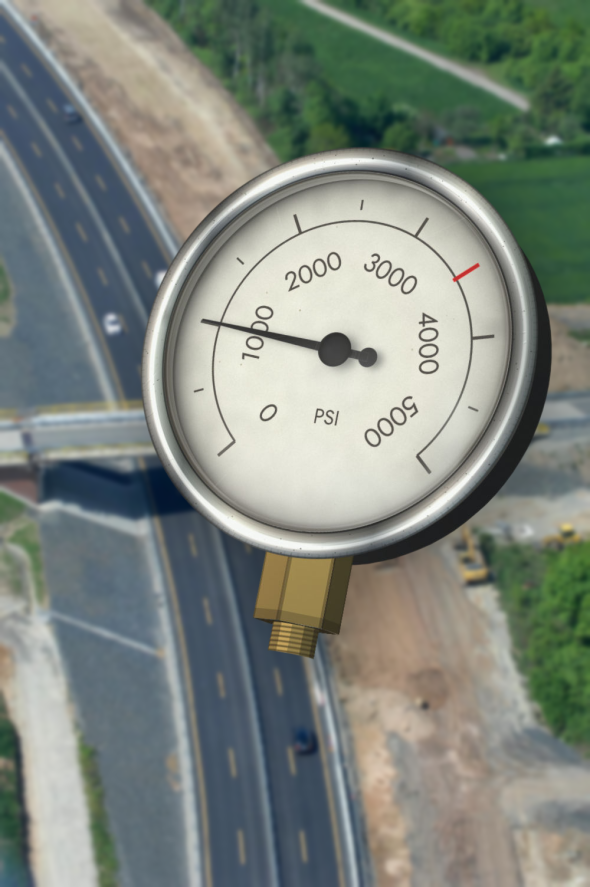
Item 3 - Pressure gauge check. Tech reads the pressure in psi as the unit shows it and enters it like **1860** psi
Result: **1000** psi
